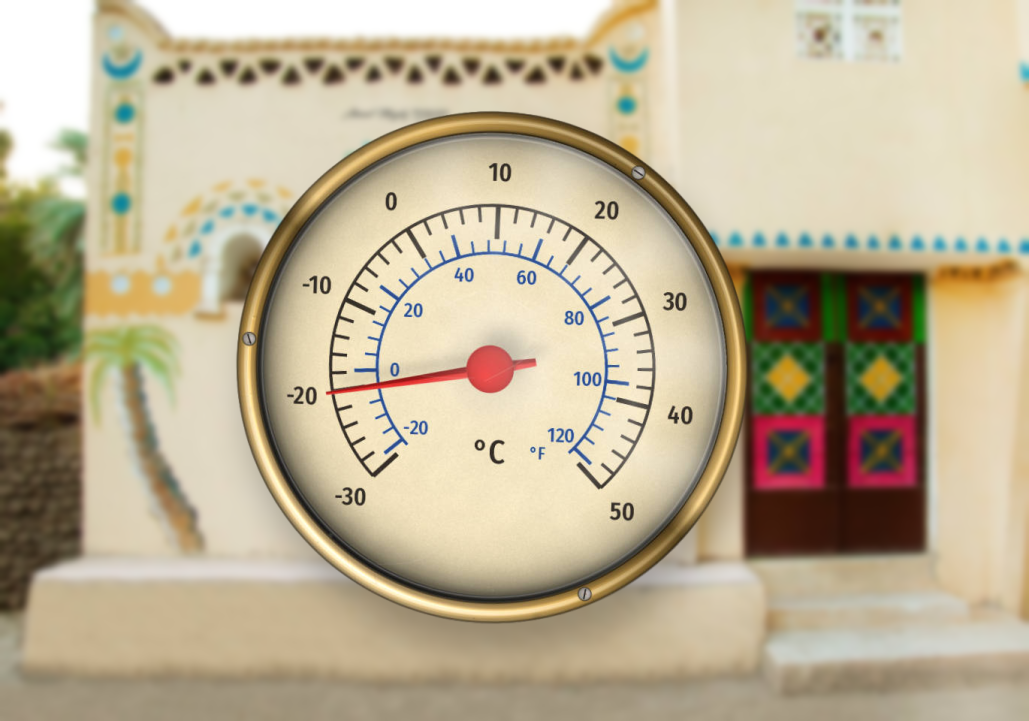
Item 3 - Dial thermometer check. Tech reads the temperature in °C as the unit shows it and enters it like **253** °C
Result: **-20** °C
